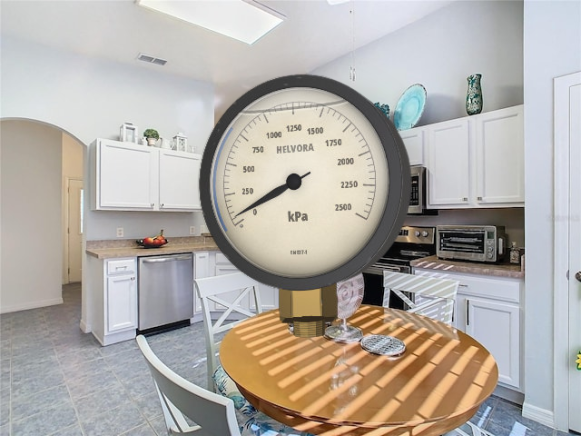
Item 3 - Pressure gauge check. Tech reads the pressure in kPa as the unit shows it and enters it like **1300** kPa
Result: **50** kPa
